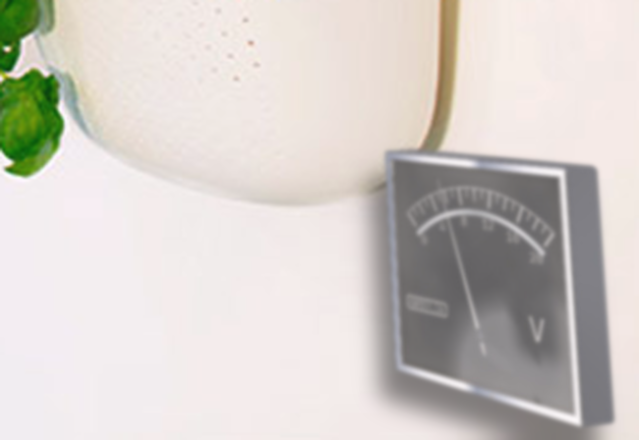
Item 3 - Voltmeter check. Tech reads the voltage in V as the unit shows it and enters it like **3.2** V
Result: **6** V
